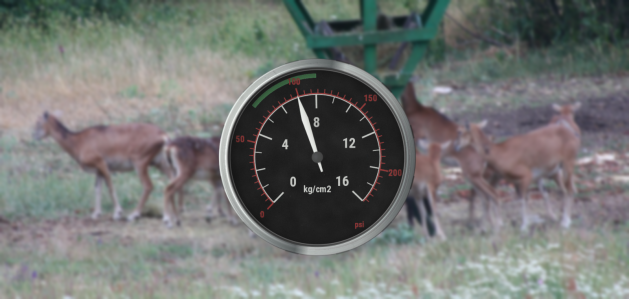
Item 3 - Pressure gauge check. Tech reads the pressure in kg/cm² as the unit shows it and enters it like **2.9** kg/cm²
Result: **7** kg/cm²
